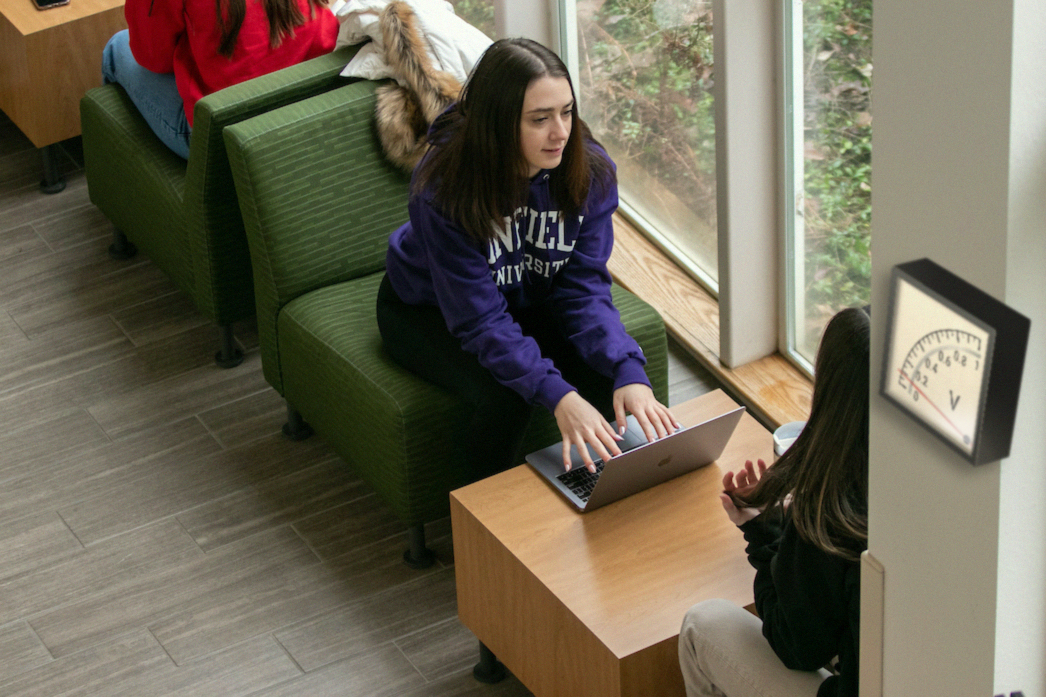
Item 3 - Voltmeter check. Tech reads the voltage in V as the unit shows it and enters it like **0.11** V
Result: **0.1** V
